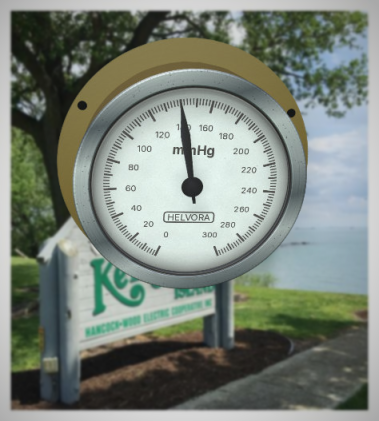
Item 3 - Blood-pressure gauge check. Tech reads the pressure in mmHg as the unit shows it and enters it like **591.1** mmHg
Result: **140** mmHg
